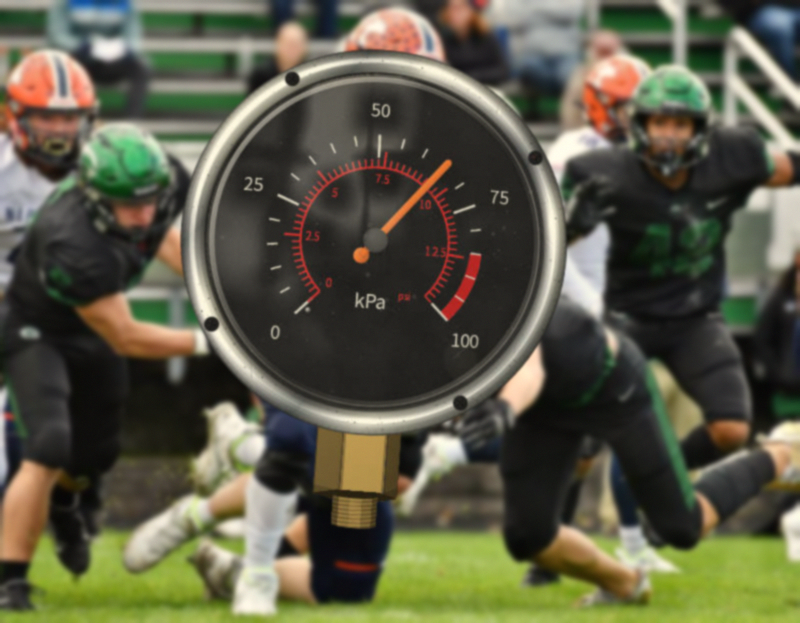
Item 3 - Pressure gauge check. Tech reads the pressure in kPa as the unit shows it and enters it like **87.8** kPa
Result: **65** kPa
